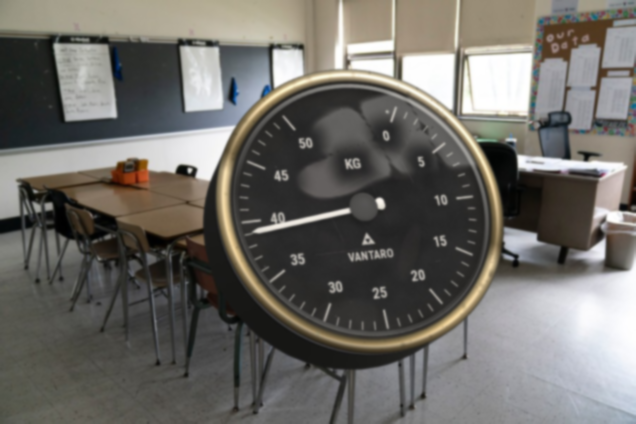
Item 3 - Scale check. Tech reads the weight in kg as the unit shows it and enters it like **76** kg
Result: **39** kg
